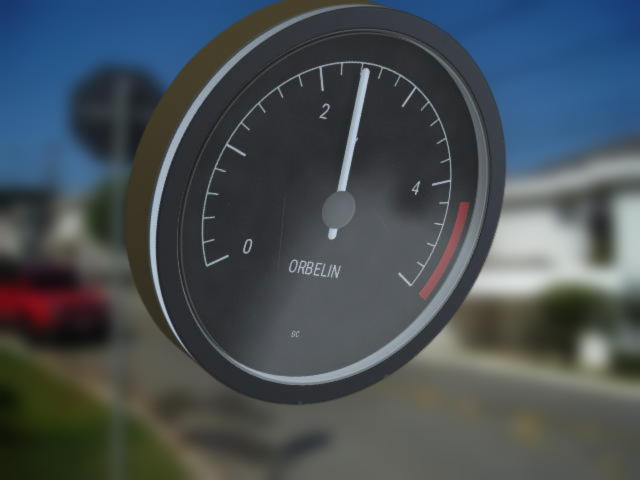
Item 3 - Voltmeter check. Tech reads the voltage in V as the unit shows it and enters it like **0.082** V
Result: **2.4** V
